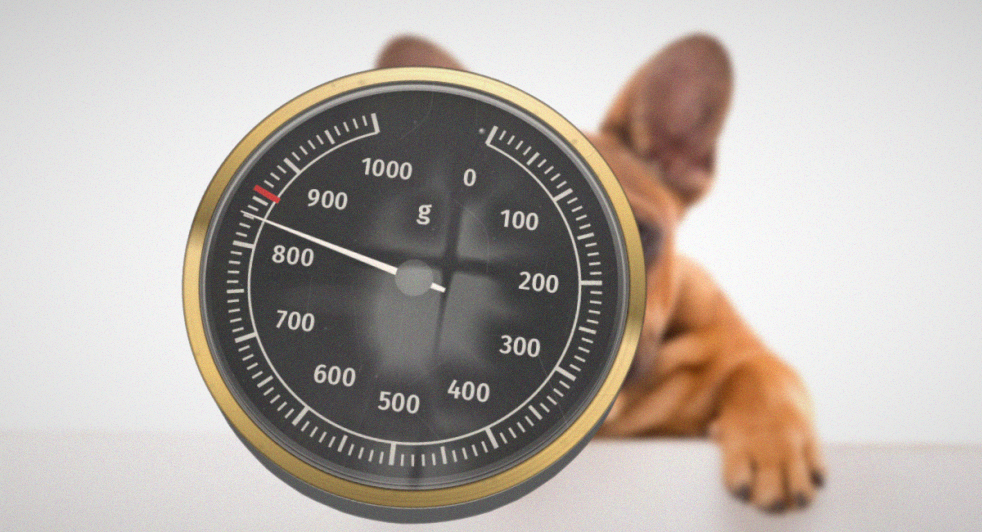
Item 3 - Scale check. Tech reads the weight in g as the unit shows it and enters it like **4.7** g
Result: **830** g
